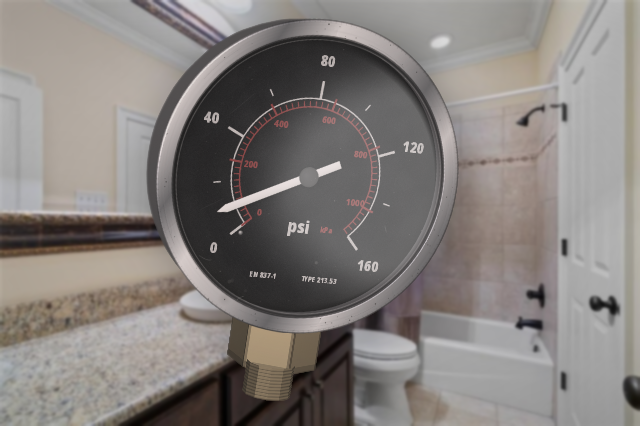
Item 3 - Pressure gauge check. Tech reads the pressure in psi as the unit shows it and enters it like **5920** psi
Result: **10** psi
